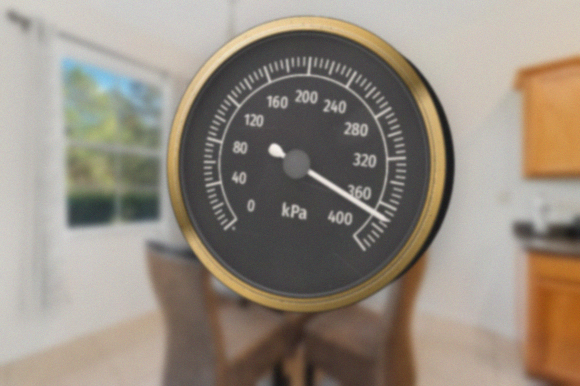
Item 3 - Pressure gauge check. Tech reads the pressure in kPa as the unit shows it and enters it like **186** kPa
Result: **370** kPa
